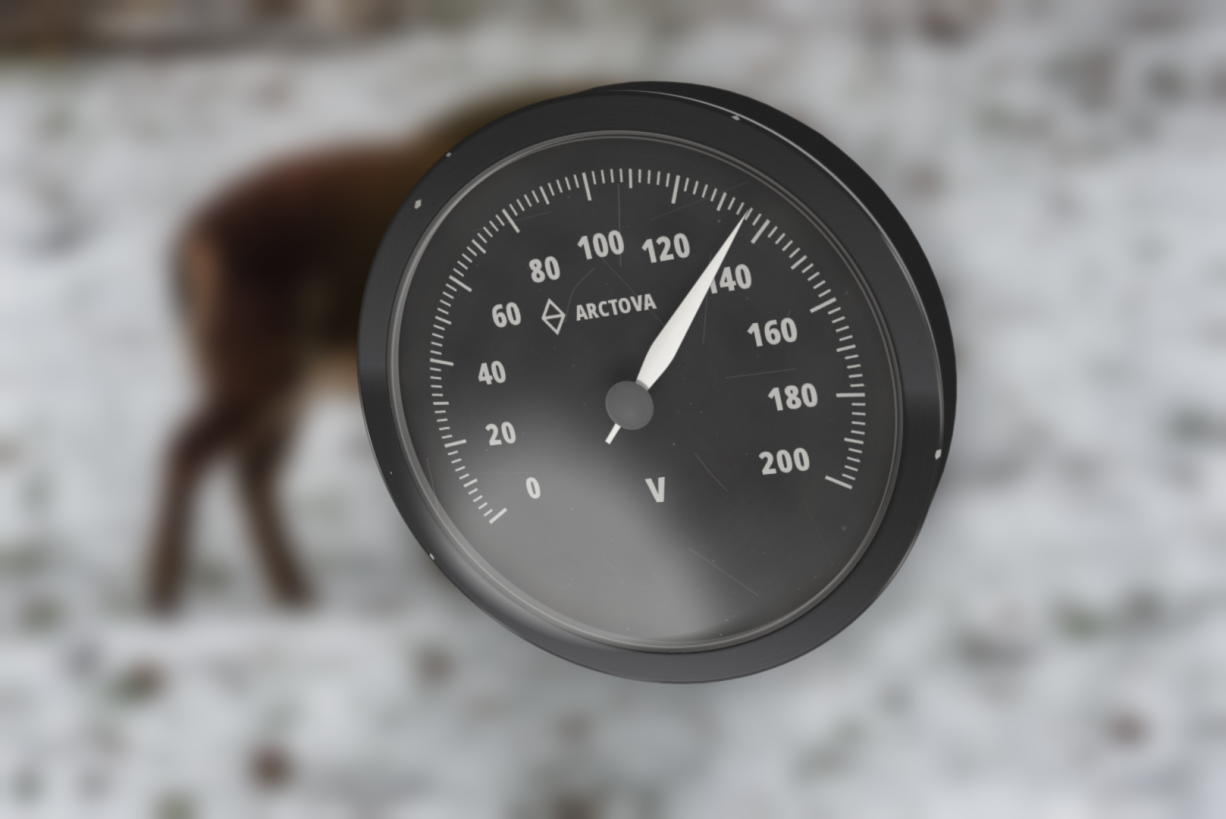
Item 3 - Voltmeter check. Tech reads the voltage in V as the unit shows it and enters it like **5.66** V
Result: **136** V
